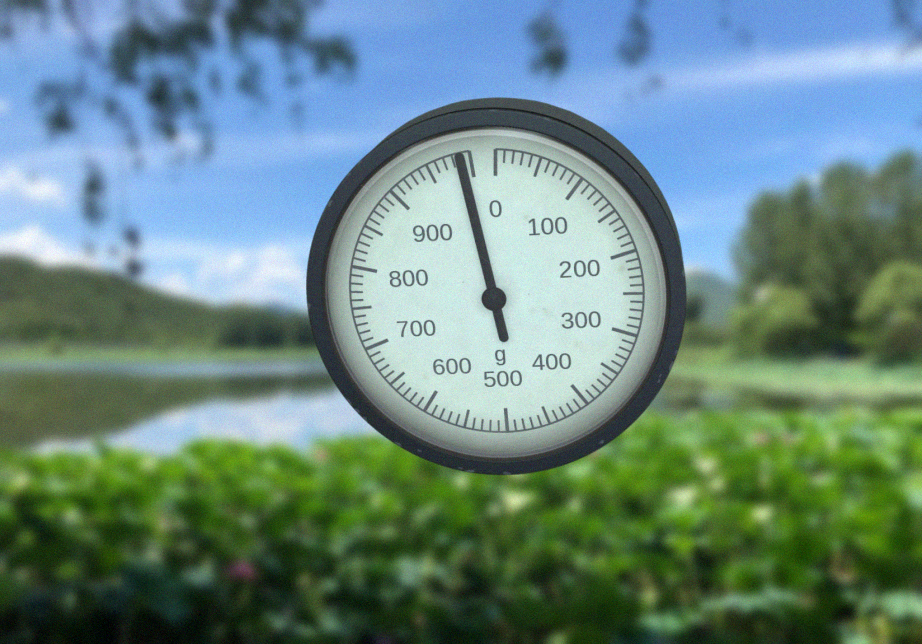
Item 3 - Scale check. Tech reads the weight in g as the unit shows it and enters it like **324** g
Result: **990** g
